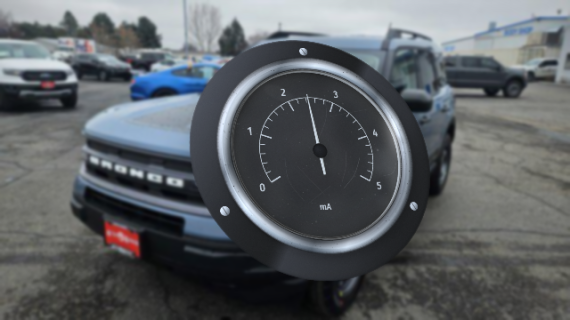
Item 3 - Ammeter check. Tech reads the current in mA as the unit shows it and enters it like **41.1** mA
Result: **2.4** mA
